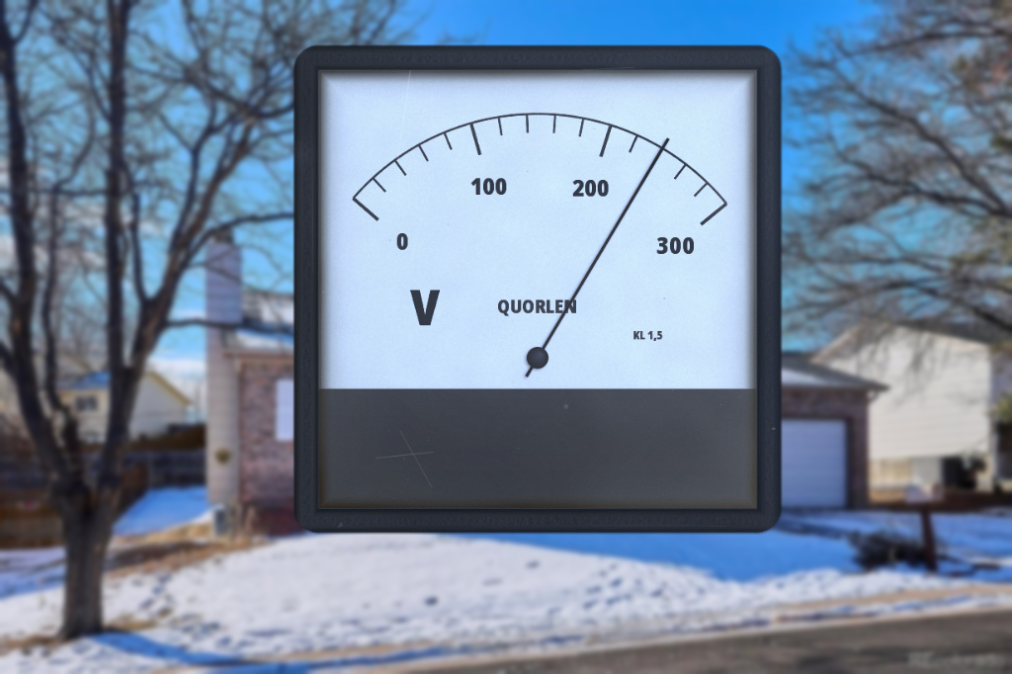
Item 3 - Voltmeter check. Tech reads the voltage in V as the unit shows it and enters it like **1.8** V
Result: **240** V
